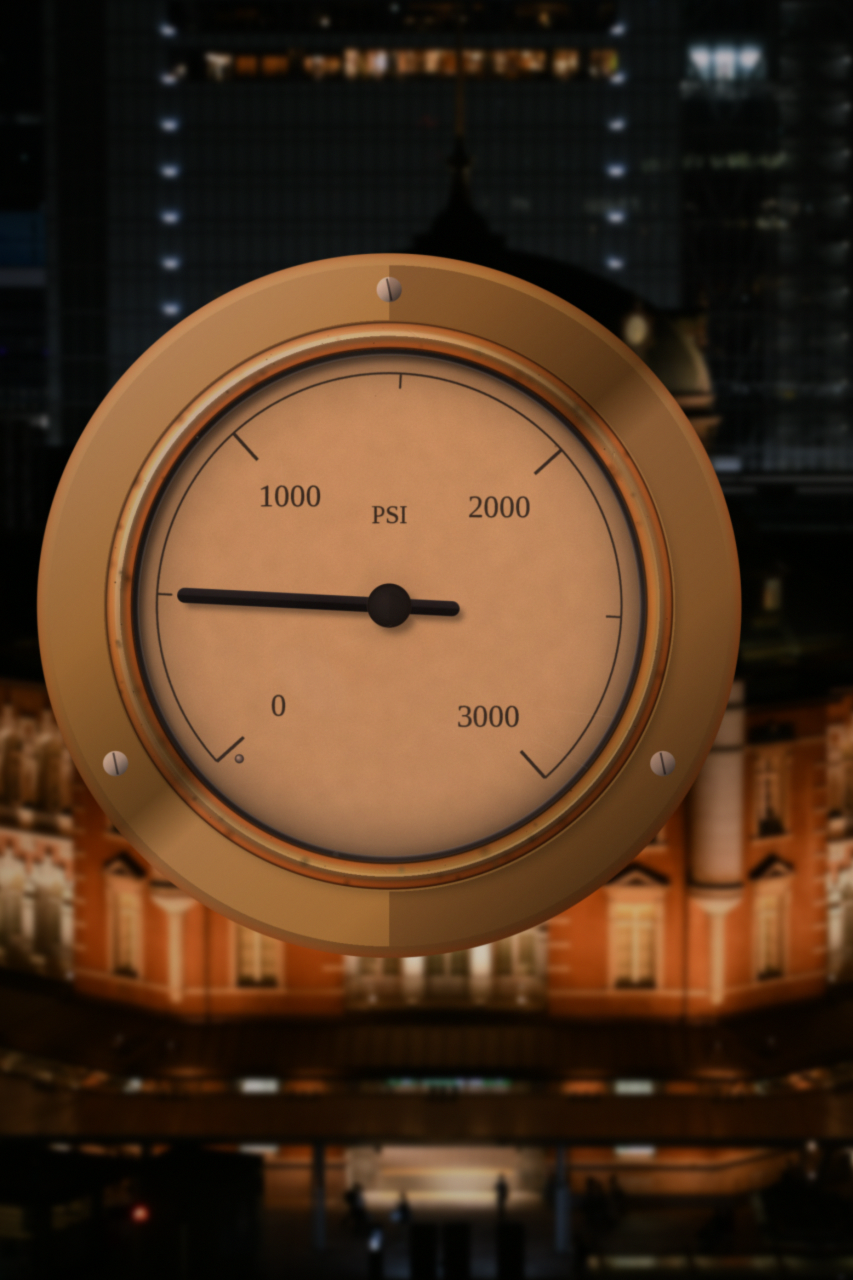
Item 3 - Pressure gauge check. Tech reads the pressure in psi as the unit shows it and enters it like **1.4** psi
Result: **500** psi
